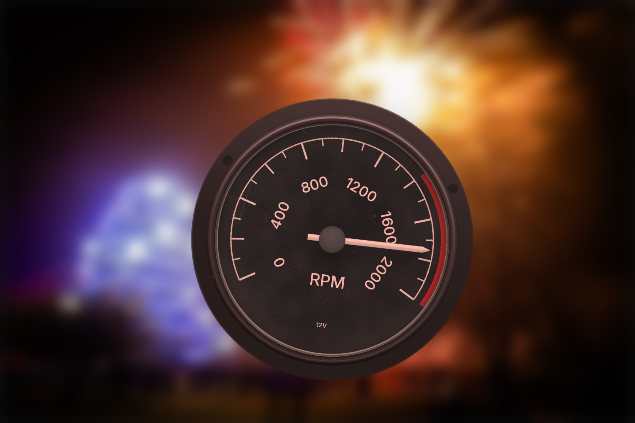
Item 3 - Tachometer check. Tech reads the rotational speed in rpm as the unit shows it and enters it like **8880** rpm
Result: **1750** rpm
